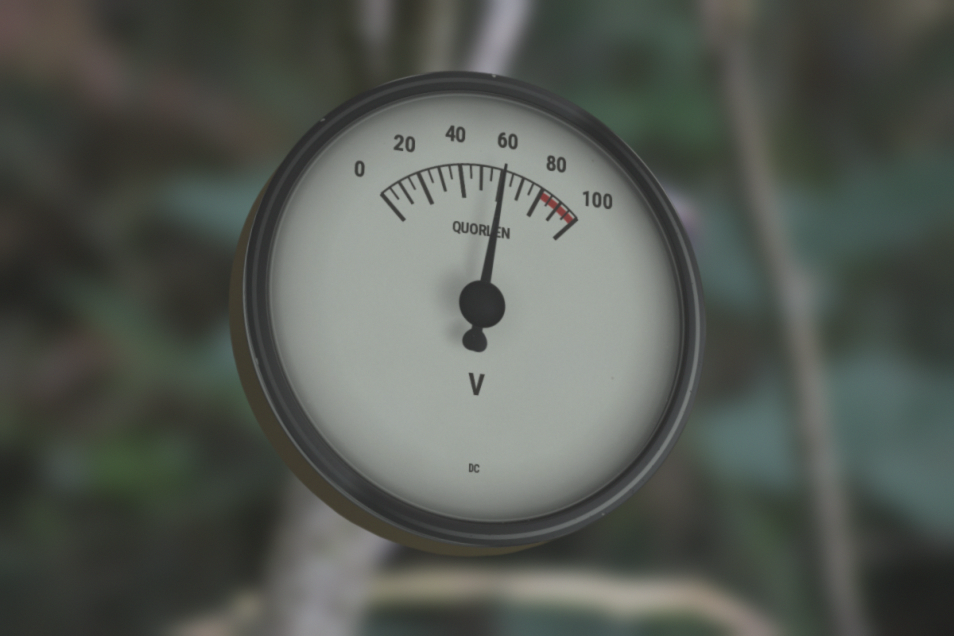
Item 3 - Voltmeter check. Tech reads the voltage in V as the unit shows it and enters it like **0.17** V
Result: **60** V
